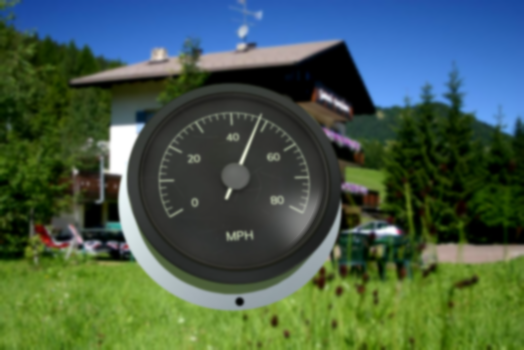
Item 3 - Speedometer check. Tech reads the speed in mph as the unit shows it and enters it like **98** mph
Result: **48** mph
